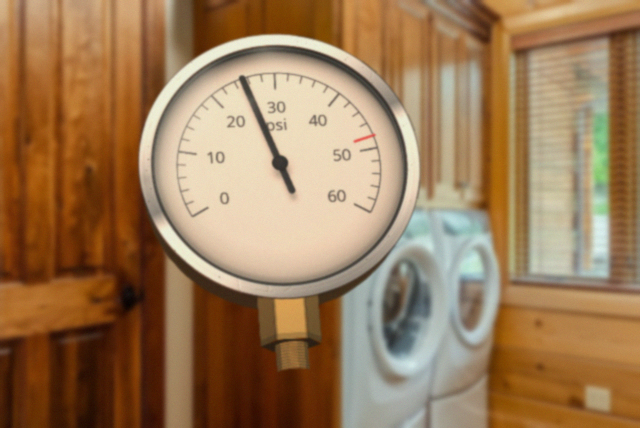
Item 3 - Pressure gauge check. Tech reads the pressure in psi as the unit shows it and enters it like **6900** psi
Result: **25** psi
